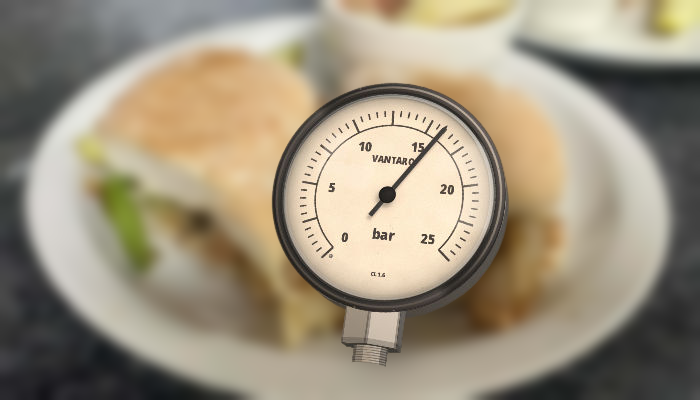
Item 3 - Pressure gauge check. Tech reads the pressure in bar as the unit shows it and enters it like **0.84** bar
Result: **16** bar
